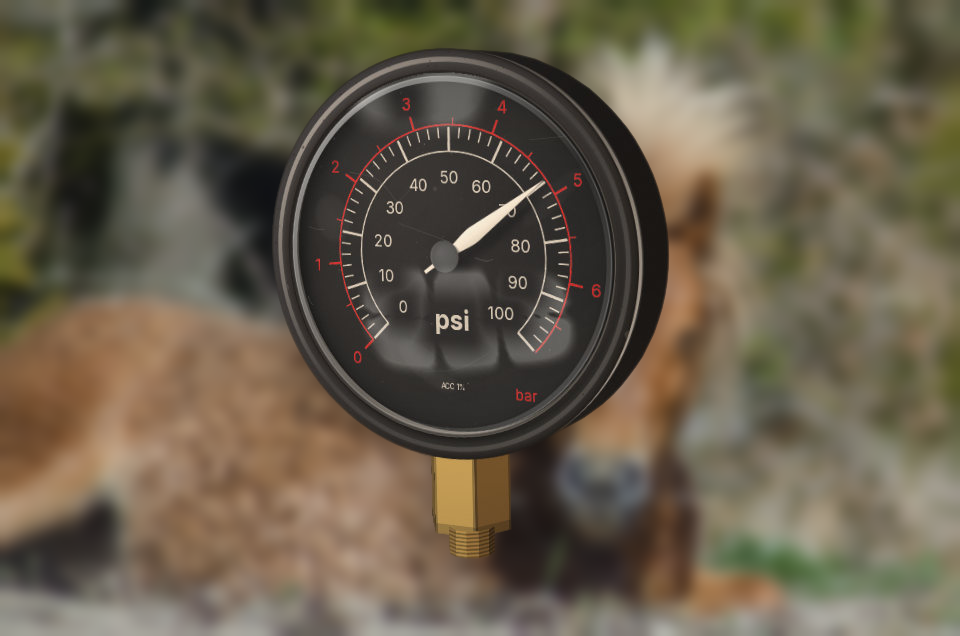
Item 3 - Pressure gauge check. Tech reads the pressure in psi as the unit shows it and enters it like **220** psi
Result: **70** psi
